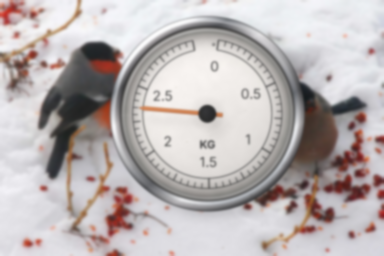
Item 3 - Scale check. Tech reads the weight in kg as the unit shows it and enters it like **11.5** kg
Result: **2.35** kg
